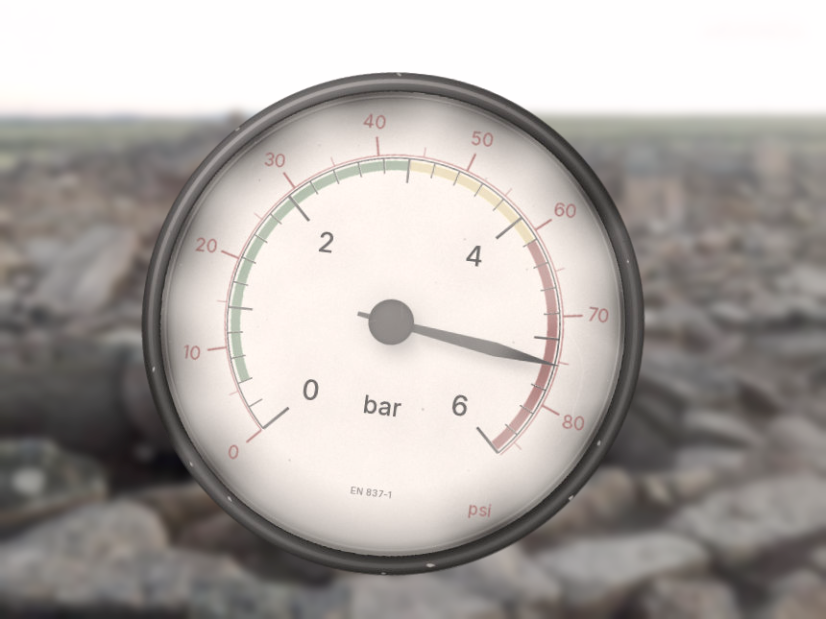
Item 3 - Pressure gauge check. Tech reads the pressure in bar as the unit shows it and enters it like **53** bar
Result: **5.2** bar
